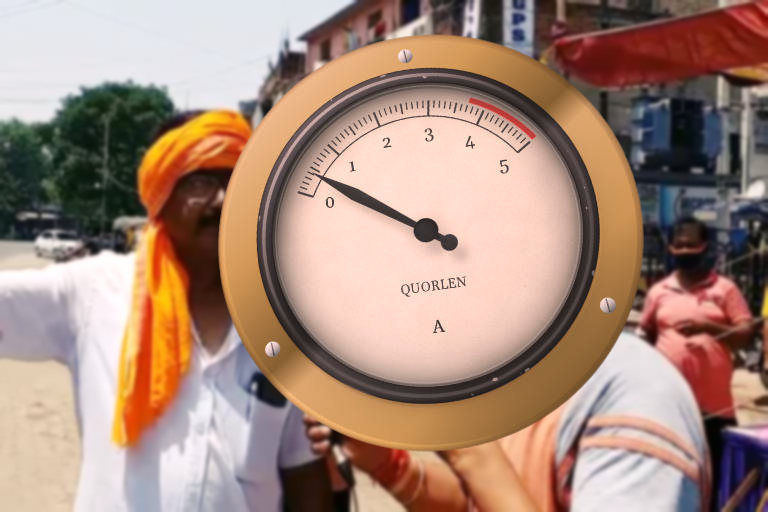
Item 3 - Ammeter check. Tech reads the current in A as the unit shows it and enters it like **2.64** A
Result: **0.4** A
